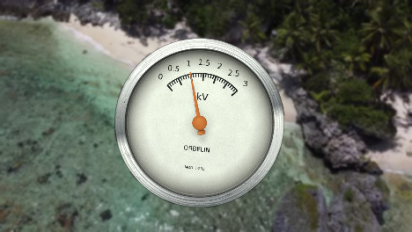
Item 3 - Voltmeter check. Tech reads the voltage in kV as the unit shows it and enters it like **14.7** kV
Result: **1** kV
